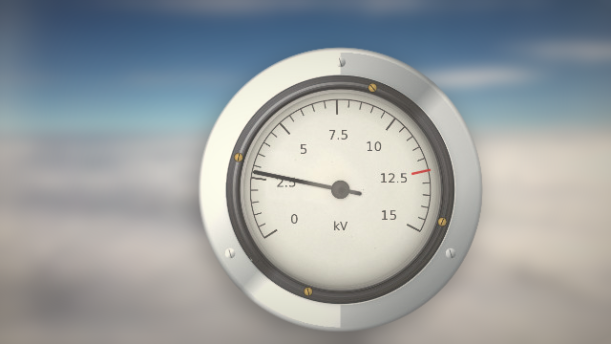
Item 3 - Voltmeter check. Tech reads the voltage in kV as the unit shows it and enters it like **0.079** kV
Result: **2.75** kV
